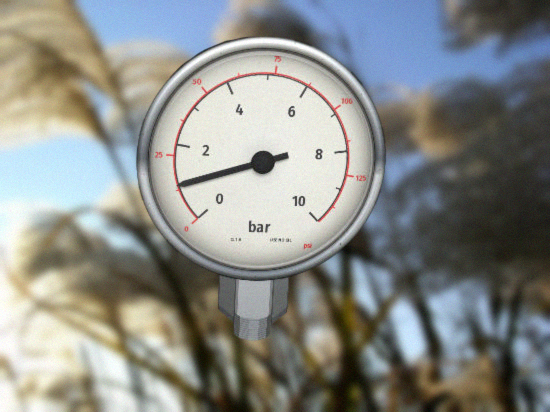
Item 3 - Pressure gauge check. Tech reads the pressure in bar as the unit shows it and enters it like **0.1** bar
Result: **1** bar
